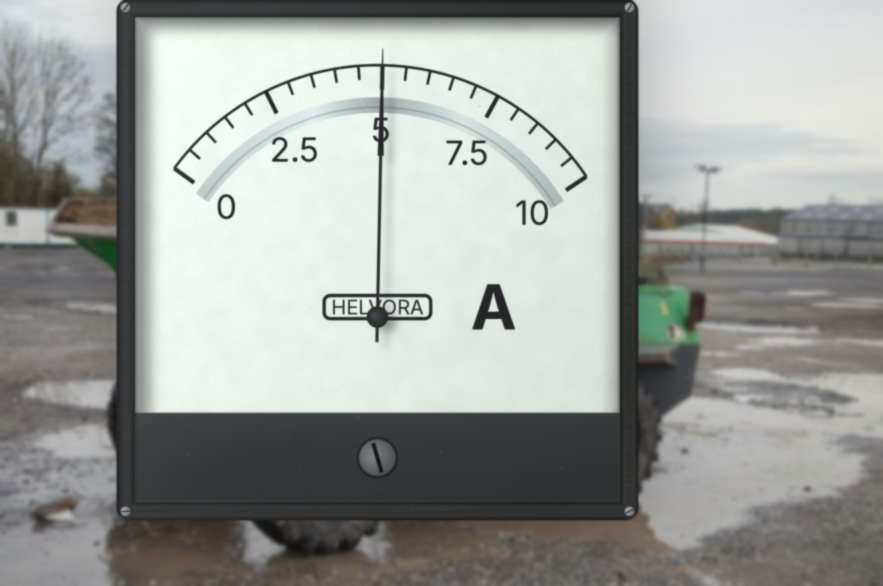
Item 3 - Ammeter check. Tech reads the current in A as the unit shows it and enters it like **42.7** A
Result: **5** A
